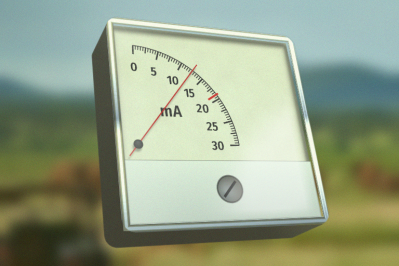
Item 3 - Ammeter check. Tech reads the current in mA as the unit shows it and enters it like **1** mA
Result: **12.5** mA
